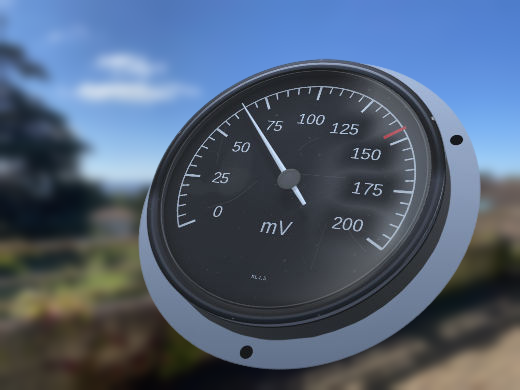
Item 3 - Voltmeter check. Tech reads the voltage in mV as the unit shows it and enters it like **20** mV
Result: **65** mV
